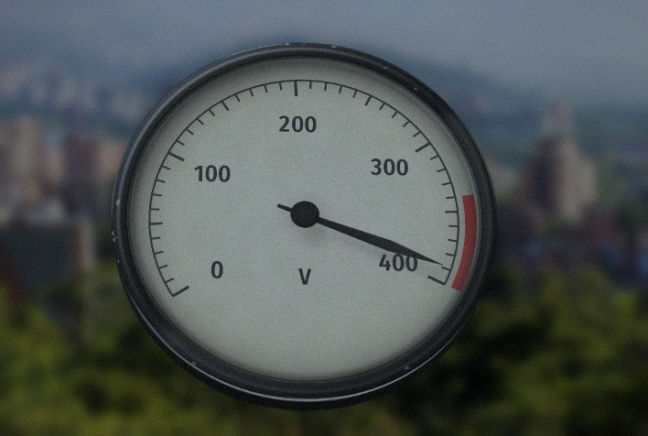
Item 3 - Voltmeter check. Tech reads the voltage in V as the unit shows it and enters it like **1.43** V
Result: **390** V
